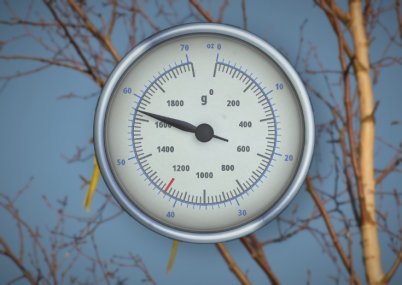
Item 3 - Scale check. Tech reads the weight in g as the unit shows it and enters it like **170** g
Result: **1640** g
